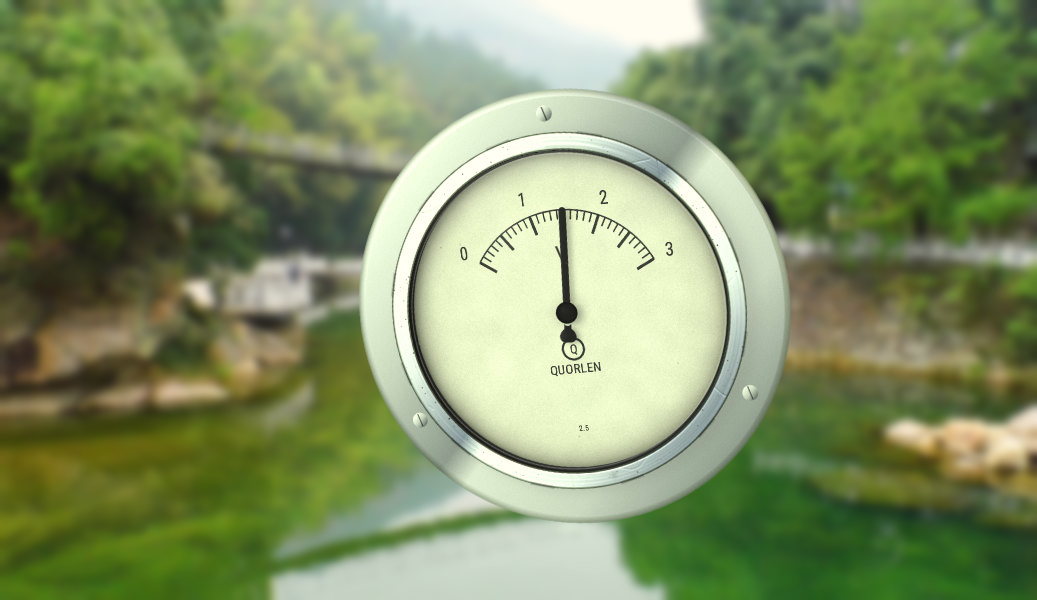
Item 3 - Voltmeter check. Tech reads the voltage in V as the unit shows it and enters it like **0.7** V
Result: **1.5** V
